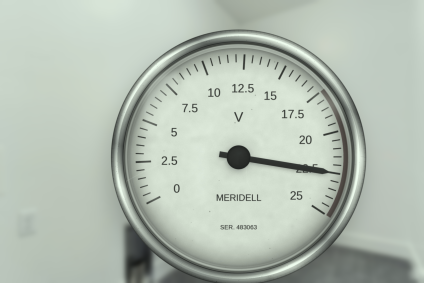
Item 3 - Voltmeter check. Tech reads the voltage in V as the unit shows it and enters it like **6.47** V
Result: **22.5** V
